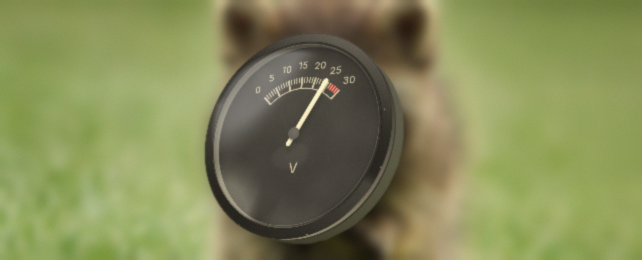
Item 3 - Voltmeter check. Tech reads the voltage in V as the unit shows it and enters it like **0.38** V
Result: **25** V
